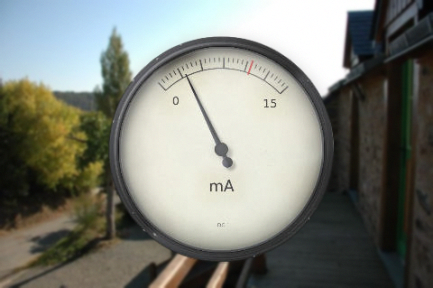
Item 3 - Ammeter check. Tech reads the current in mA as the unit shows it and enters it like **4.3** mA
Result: **3** mA
